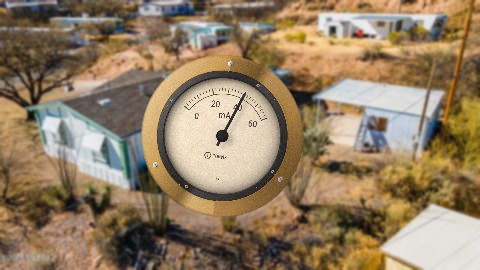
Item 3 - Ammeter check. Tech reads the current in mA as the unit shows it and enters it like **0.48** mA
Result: **40** mA
